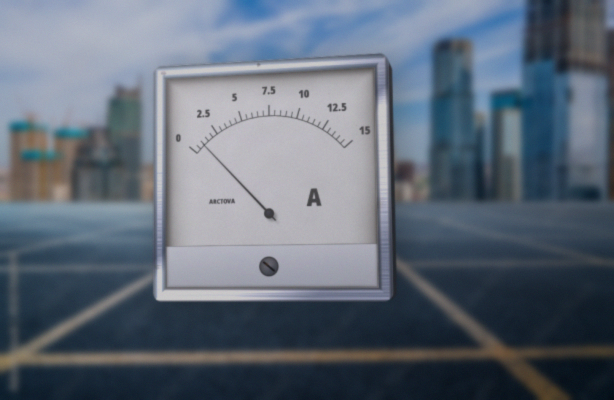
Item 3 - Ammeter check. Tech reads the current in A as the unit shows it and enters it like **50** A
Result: **1** A
